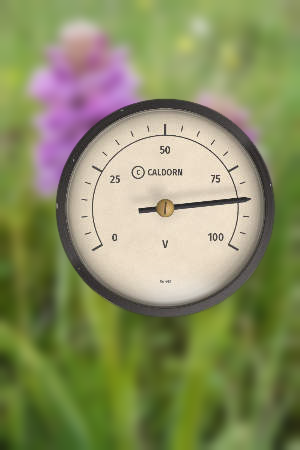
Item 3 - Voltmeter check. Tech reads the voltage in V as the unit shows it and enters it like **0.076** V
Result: **85** V
